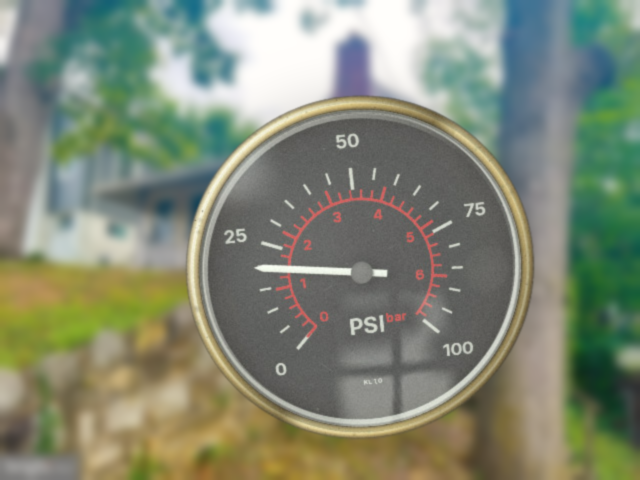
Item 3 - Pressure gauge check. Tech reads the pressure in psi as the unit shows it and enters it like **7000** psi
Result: **20** psi
